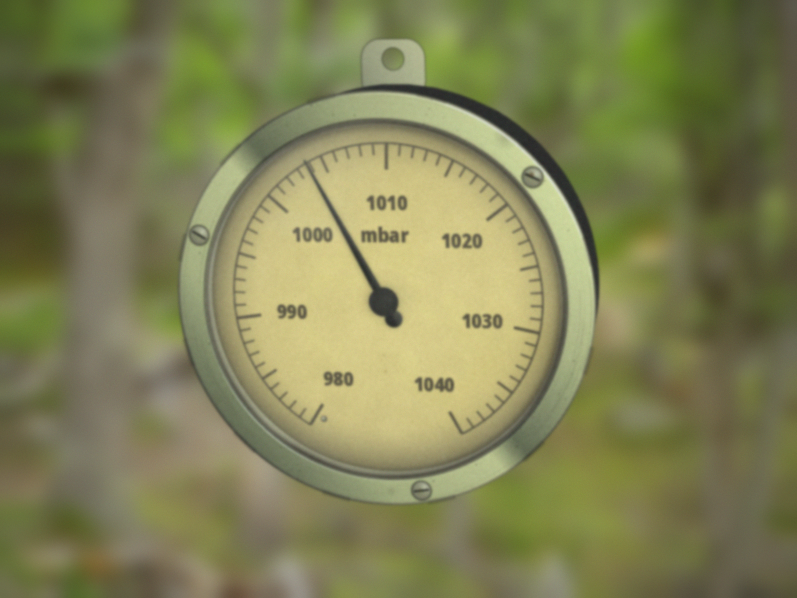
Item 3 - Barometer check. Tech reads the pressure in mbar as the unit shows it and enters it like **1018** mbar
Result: **1004** mbar
